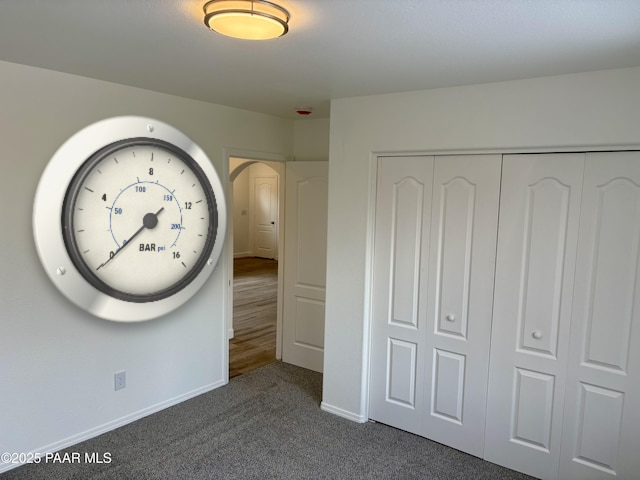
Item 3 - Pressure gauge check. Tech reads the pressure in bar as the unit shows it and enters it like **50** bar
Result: **0** bar
